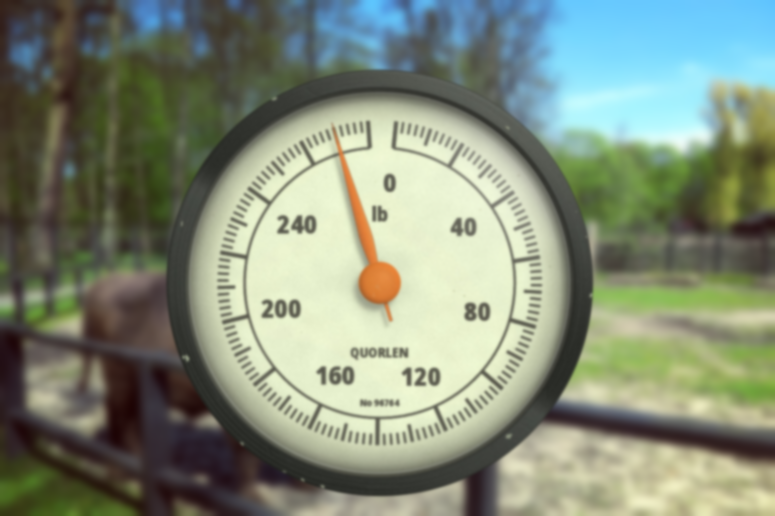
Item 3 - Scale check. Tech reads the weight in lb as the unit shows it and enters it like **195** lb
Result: **270** lb
